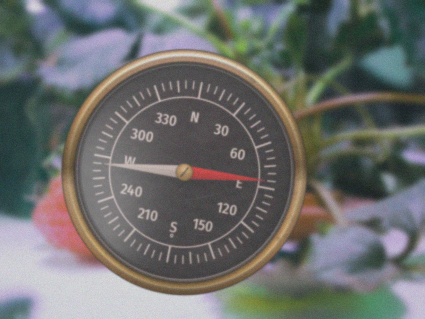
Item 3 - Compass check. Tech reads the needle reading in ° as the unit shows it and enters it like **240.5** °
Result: **85** °
